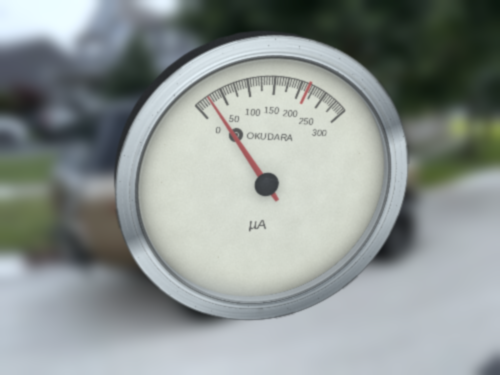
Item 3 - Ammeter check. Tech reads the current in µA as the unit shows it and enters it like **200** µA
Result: **25** µA
